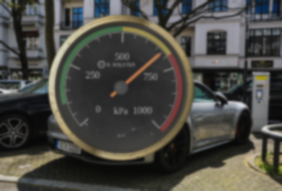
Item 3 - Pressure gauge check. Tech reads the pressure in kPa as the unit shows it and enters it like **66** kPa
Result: **675** kPa
